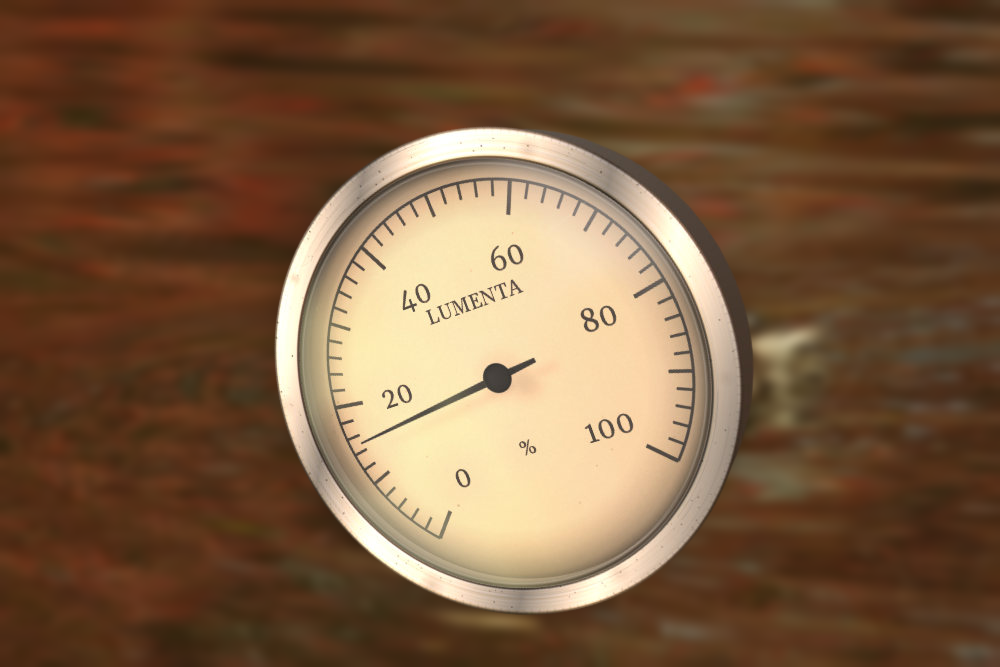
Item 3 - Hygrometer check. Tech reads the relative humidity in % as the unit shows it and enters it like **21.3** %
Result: **15** %
